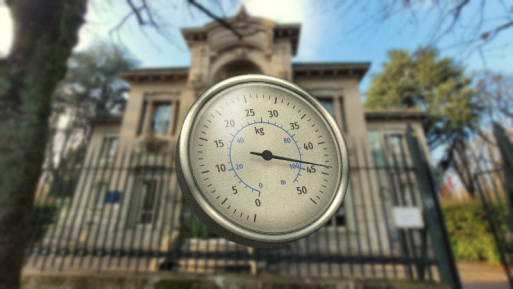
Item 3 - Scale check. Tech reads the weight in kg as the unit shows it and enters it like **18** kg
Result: **44** kg
